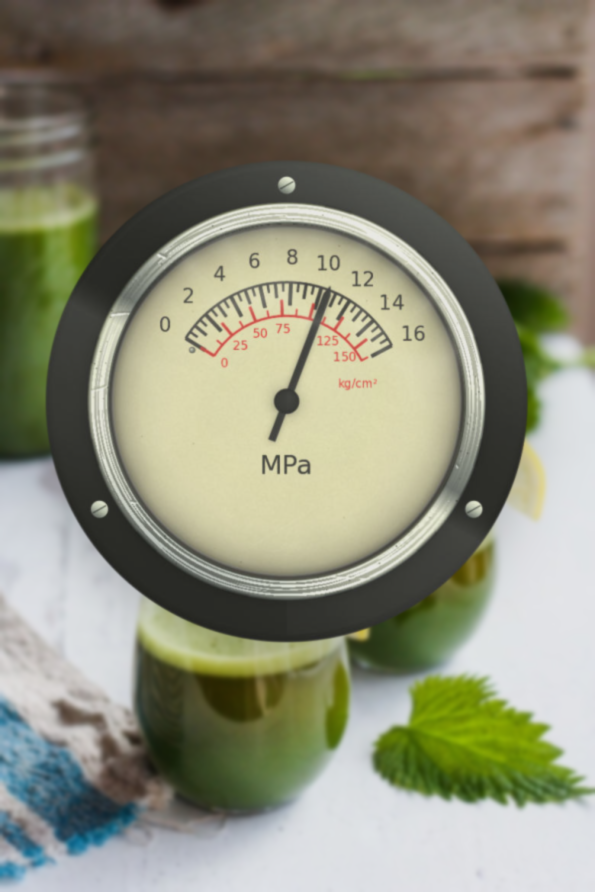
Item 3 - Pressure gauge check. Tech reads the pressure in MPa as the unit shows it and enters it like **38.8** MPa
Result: **10.5** MPa
